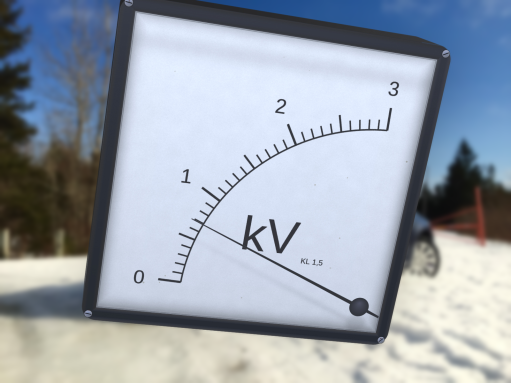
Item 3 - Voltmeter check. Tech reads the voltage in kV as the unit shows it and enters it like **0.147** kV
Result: **0.7** kV
